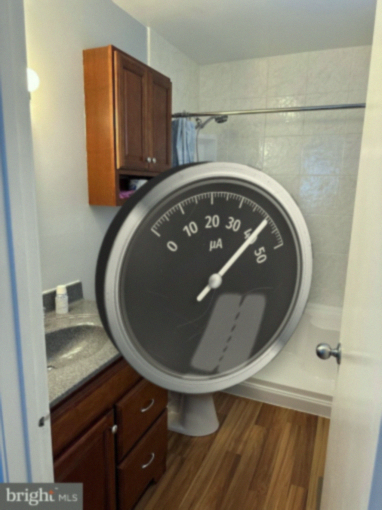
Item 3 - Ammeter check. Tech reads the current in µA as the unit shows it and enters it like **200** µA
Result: **40** µA
